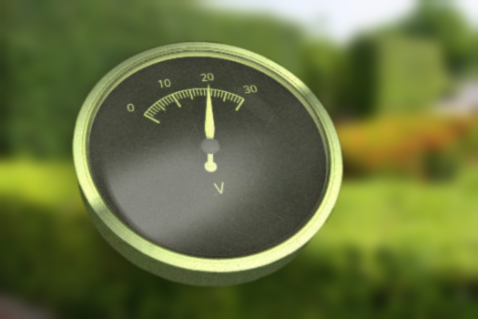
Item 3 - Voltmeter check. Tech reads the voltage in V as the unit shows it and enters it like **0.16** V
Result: **20** V
